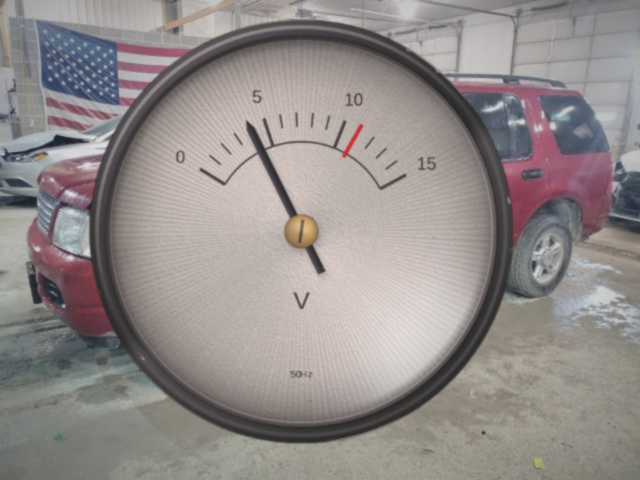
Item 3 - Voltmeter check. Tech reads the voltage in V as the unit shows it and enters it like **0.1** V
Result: **4** V
